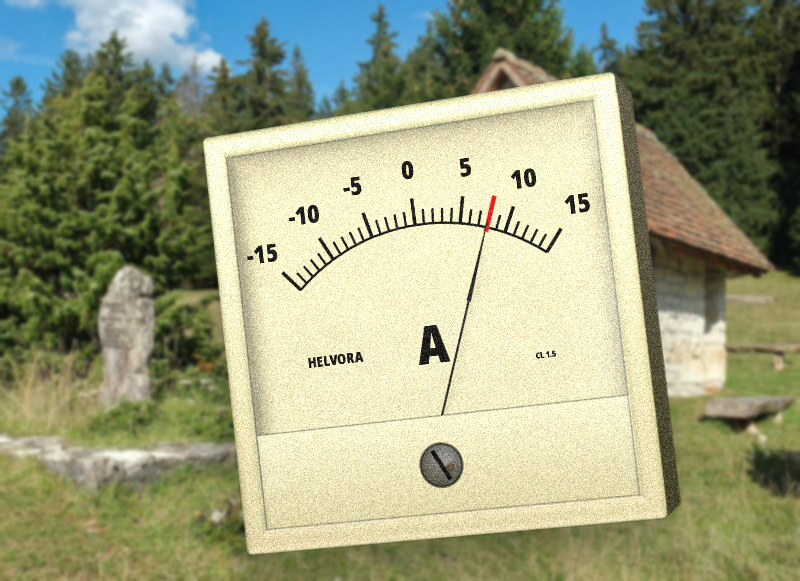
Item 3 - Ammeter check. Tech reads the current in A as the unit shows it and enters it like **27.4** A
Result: **8** A
